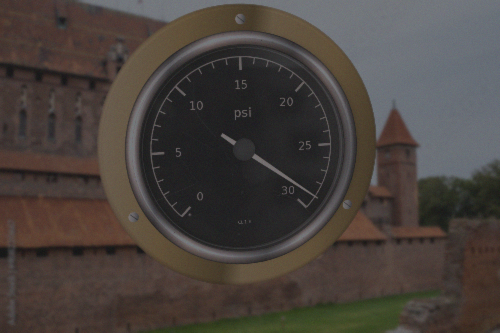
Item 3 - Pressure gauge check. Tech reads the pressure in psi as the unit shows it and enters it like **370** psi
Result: **29** psi
